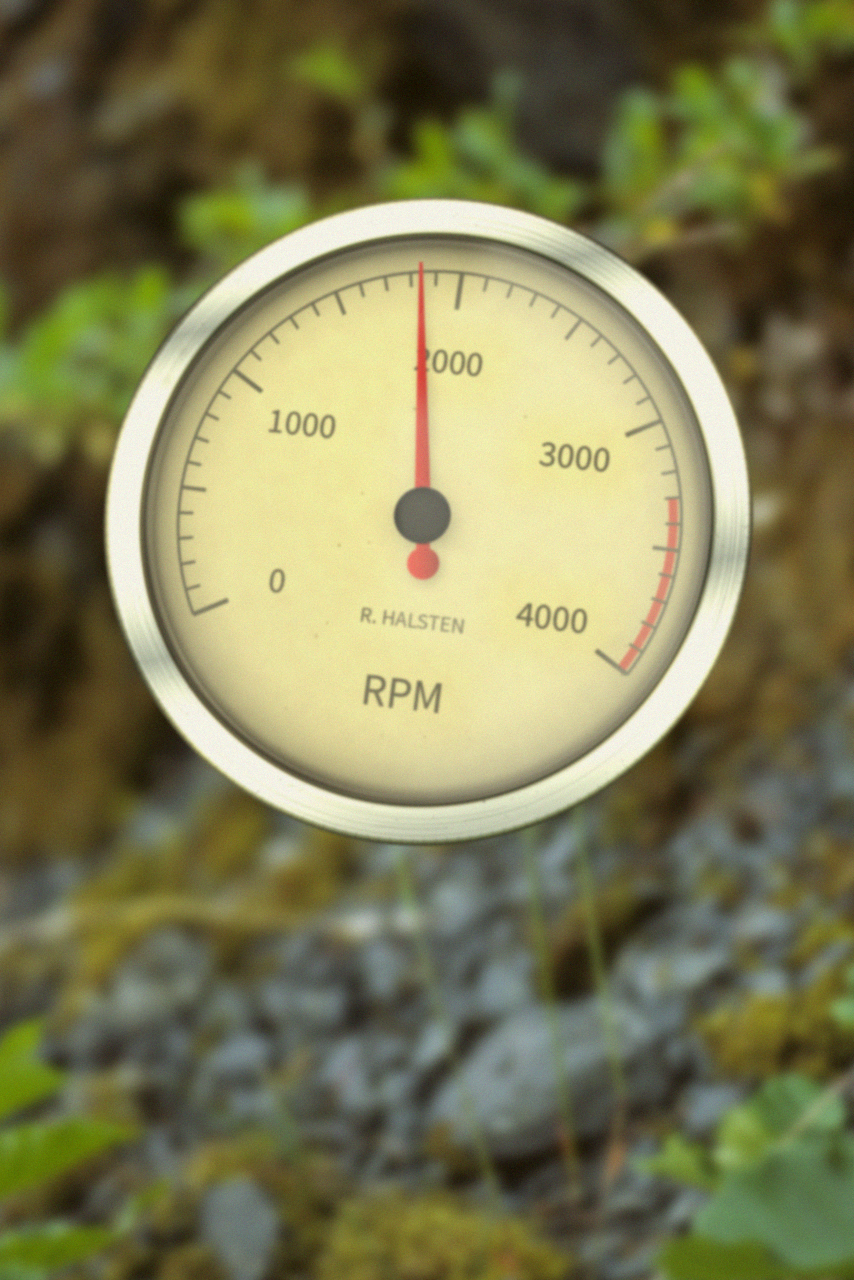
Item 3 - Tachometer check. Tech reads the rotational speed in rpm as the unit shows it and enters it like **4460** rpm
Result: **1850** rpm
